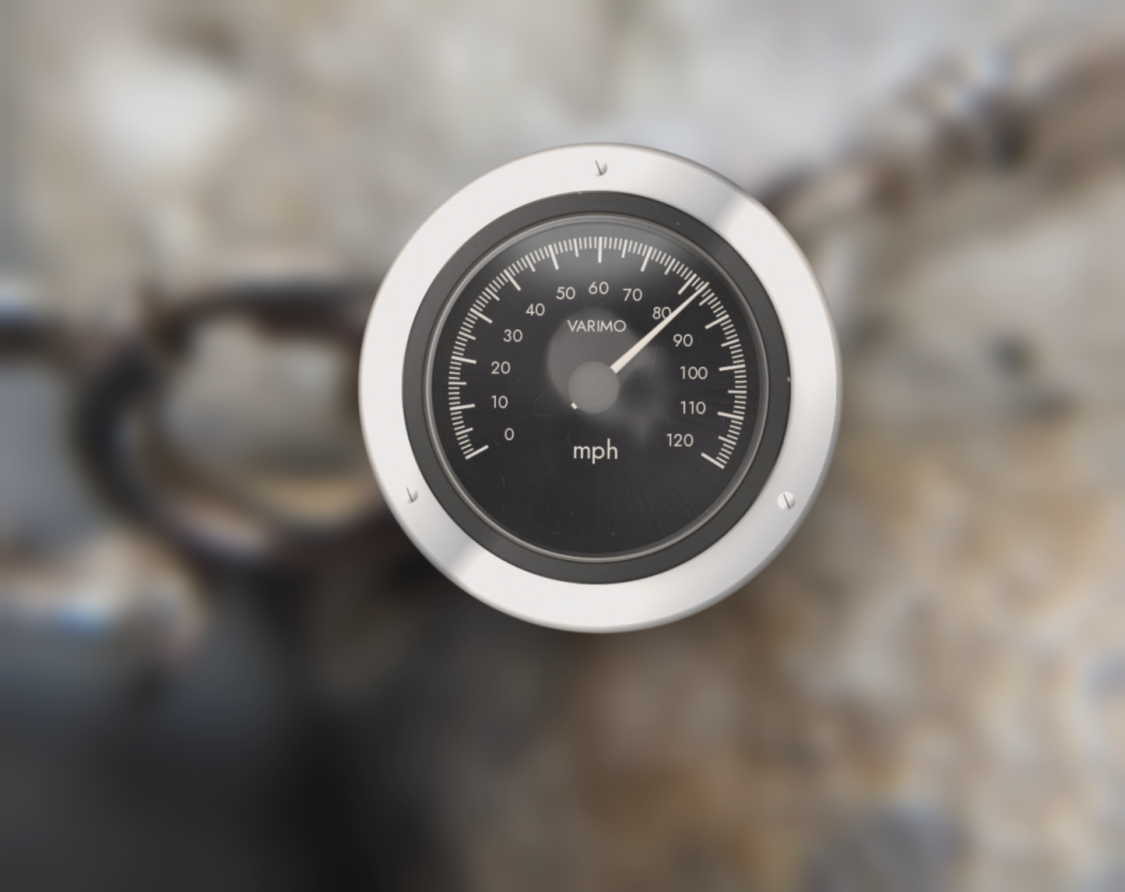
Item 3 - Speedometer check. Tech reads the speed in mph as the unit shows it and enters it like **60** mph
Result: **83** mph
